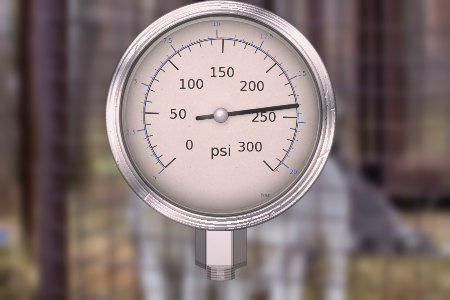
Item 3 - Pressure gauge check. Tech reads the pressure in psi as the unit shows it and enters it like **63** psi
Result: **240** psi
